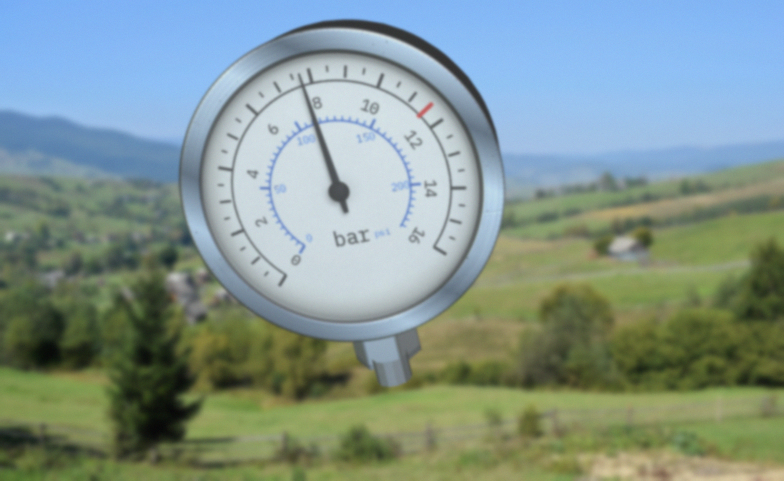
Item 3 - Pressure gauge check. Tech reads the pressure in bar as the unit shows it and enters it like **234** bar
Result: **7.75** bar
